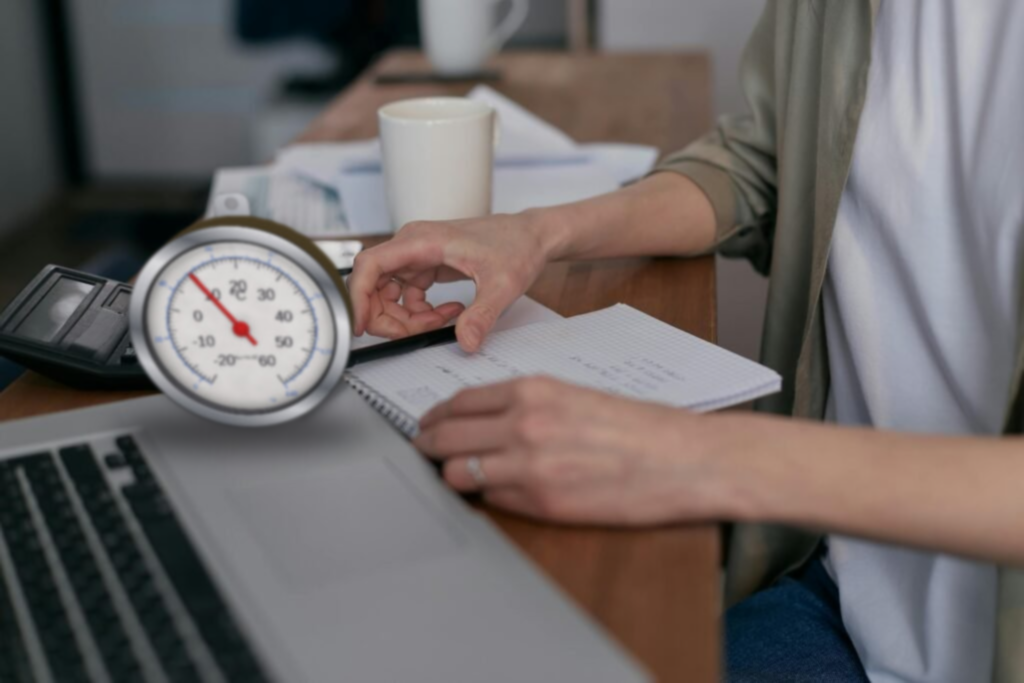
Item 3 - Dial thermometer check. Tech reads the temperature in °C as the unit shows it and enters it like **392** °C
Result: **10** °C
